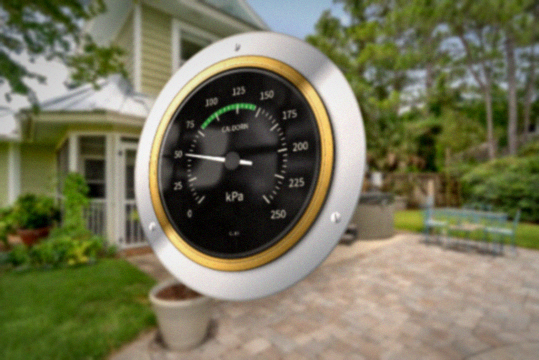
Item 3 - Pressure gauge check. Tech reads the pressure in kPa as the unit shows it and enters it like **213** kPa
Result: **50** kPa
